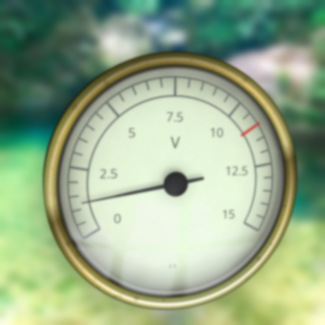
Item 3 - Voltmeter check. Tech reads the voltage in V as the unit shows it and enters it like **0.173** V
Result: **1.25** V
